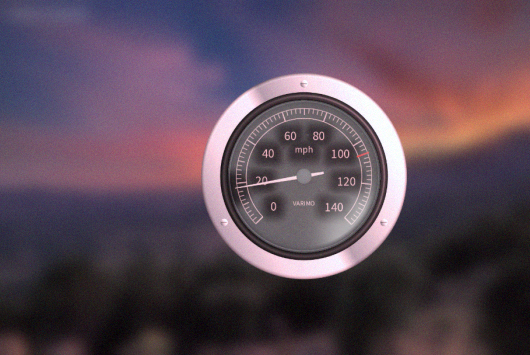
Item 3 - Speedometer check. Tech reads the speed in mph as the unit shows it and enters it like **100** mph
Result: **18** mph
